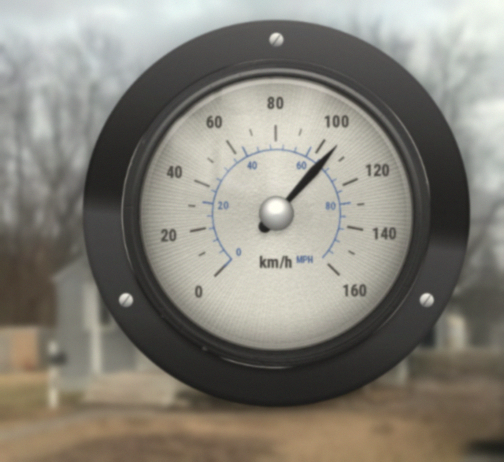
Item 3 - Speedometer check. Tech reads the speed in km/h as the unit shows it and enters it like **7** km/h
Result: **105** km/h
